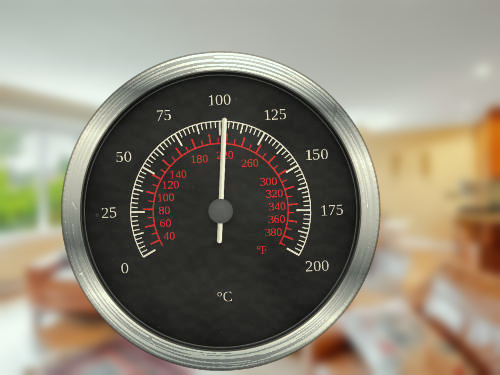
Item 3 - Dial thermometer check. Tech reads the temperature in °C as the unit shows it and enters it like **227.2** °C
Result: **102.5** °C
